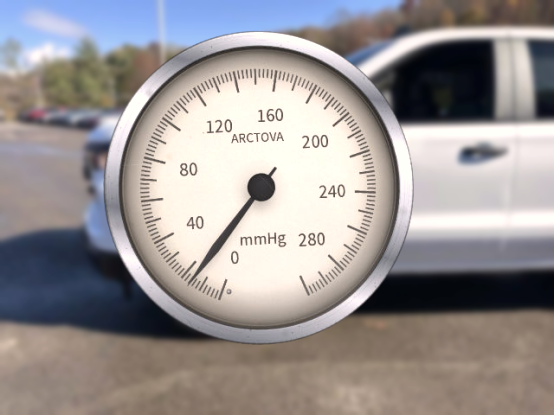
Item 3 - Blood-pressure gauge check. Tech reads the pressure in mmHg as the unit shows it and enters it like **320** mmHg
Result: **16** mmHg
